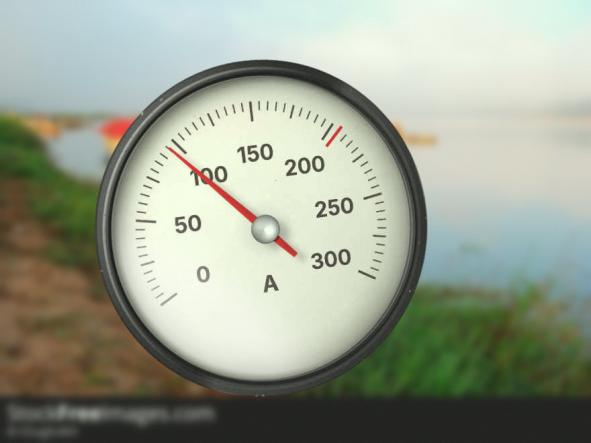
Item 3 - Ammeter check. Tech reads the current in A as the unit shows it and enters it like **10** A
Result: **95** A
